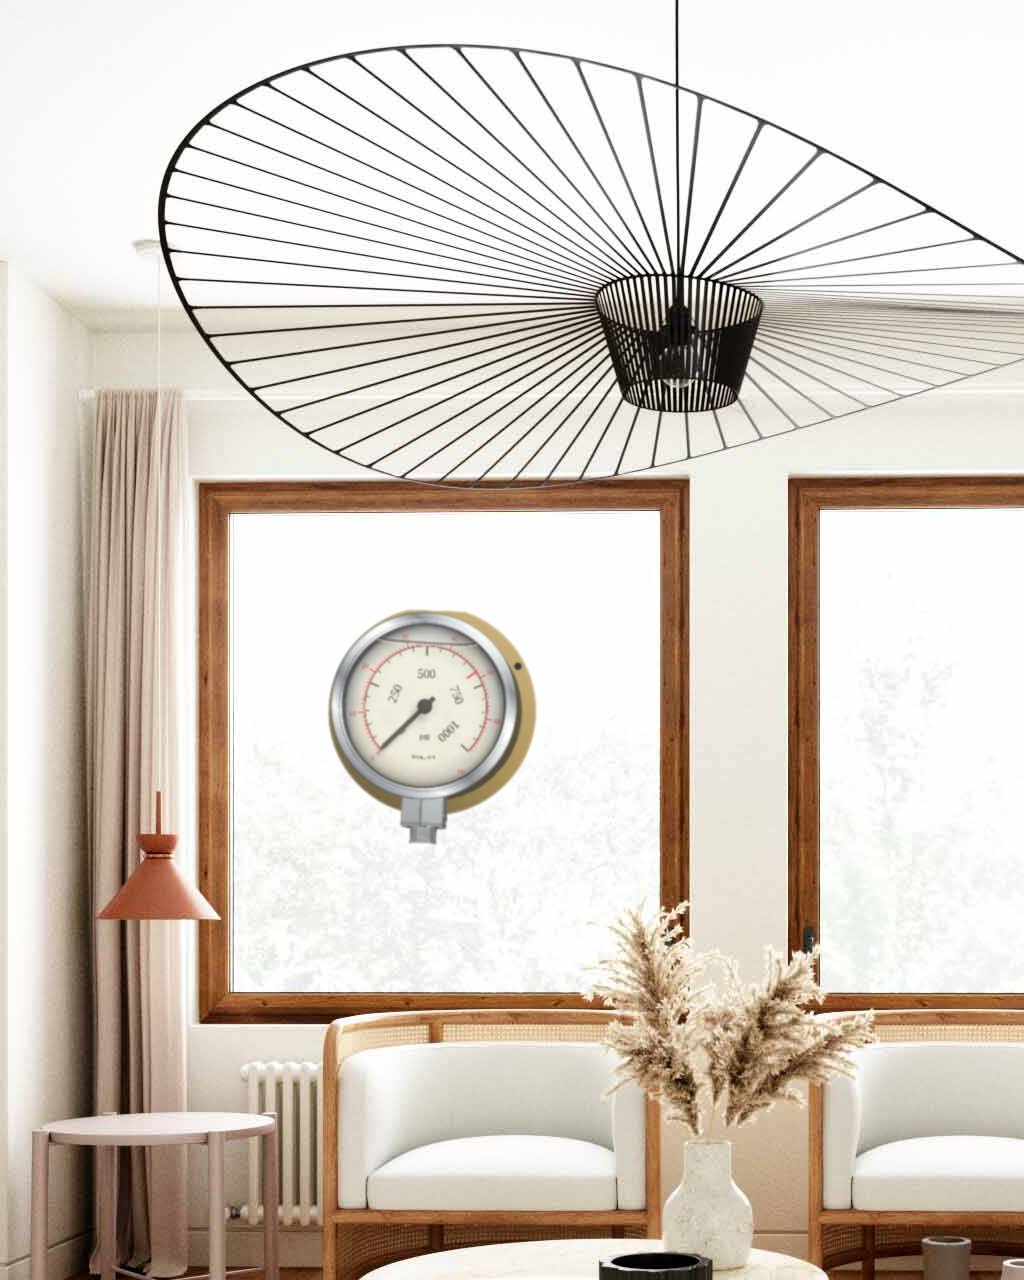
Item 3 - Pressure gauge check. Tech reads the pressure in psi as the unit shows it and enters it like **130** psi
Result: **0** psi
